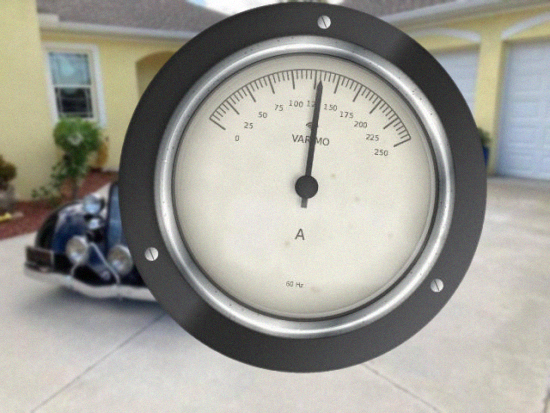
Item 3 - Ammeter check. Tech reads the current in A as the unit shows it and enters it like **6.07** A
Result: **130** A
